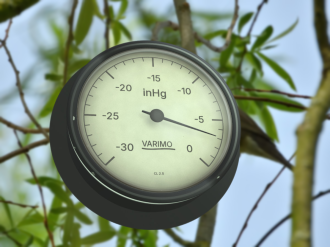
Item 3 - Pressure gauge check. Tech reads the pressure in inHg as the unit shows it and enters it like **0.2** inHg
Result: **-3** inHg
